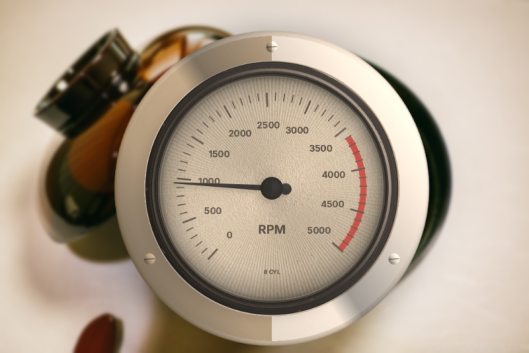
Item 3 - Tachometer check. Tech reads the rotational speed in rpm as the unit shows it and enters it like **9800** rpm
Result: **950** rpm
